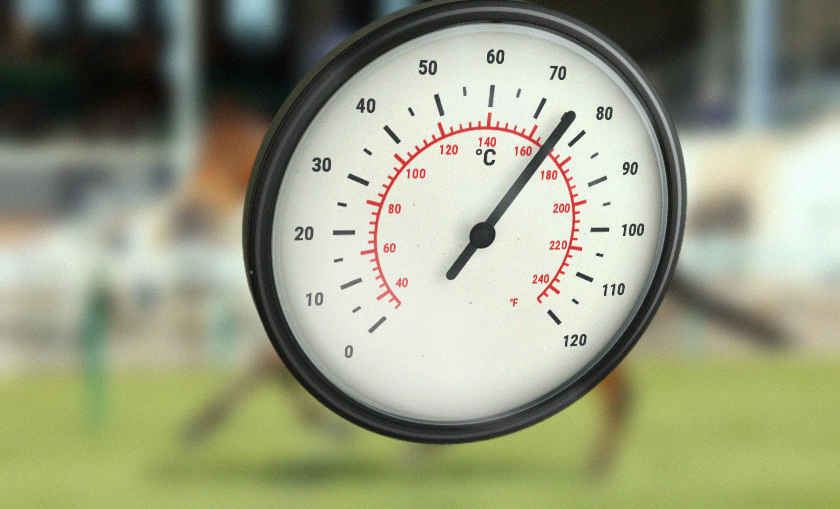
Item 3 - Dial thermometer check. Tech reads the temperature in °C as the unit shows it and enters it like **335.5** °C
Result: **75** °C
